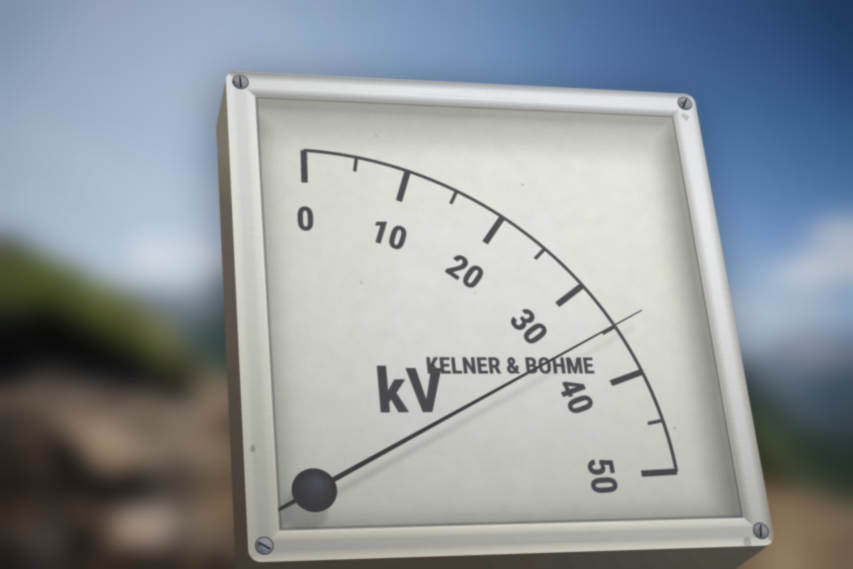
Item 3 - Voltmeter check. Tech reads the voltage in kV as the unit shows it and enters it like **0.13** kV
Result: **35** kV
